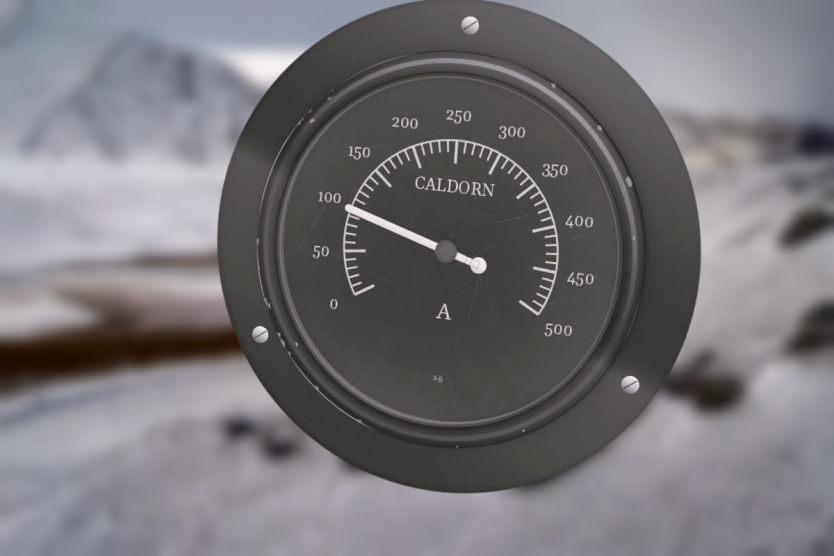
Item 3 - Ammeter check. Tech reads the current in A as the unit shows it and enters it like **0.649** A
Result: **100** A
